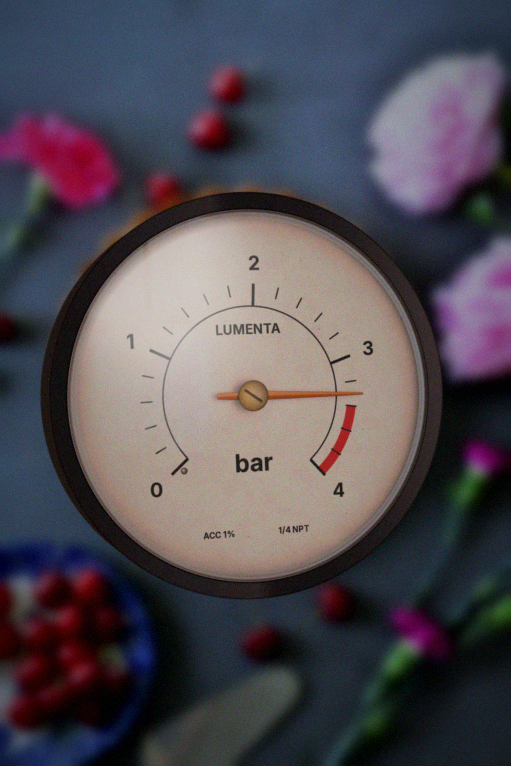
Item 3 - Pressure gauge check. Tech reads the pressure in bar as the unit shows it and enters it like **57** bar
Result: **3.3** bar
